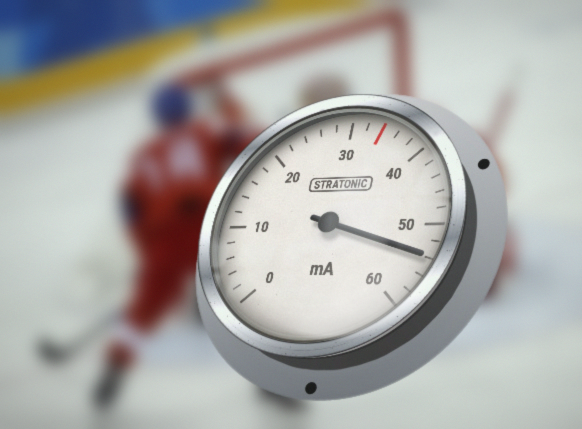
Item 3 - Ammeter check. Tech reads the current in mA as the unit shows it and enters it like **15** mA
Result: **54** mA
